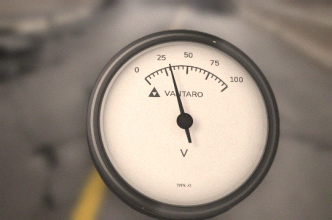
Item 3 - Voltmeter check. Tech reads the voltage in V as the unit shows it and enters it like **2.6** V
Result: **30** V
